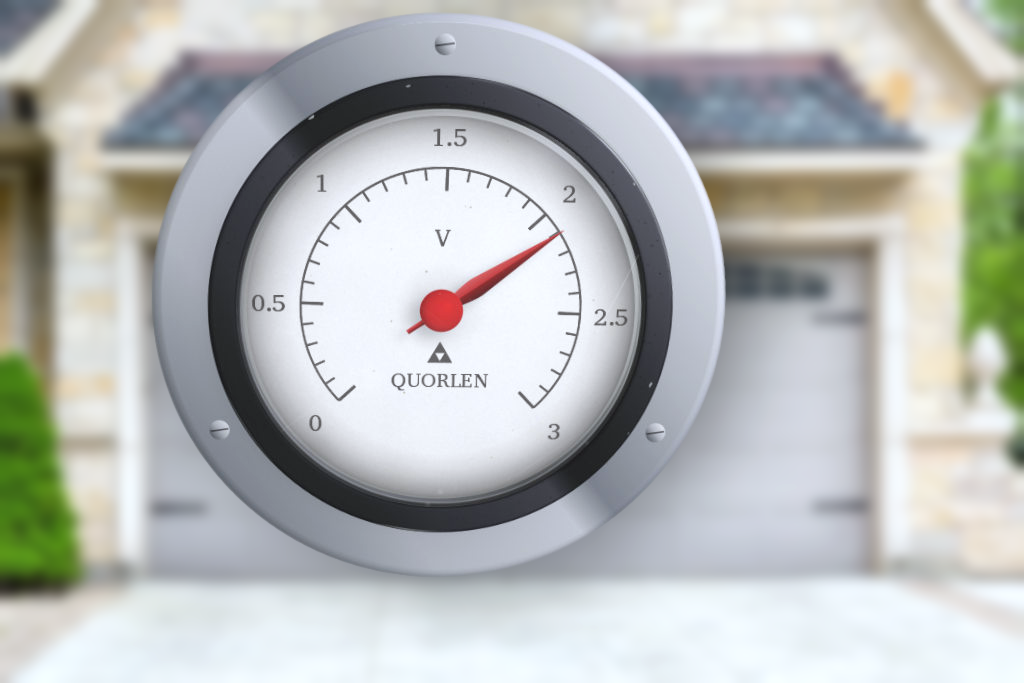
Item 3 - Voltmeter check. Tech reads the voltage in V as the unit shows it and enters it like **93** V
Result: **2.1** V
